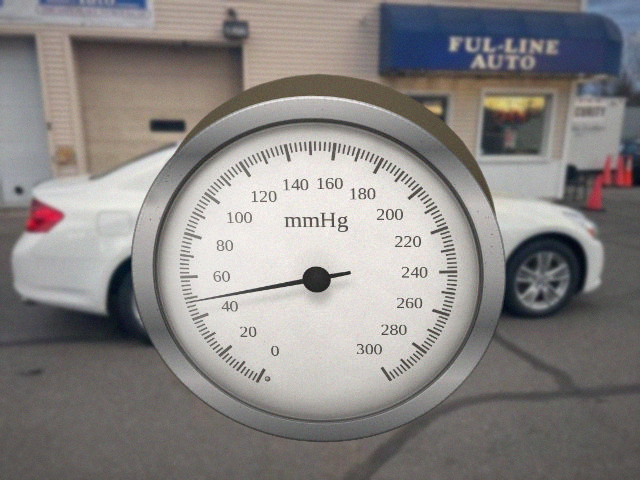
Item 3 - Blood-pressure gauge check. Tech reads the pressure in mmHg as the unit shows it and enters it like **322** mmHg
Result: **50** mmHg
